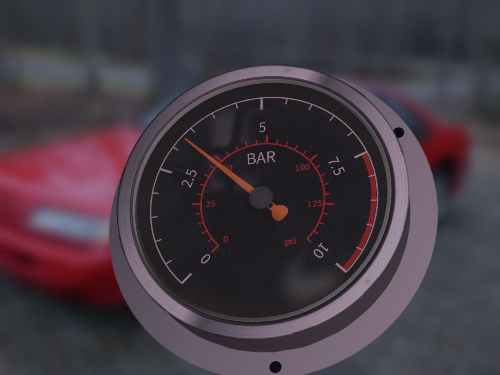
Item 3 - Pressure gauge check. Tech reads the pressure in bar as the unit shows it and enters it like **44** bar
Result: **3.25** bar
